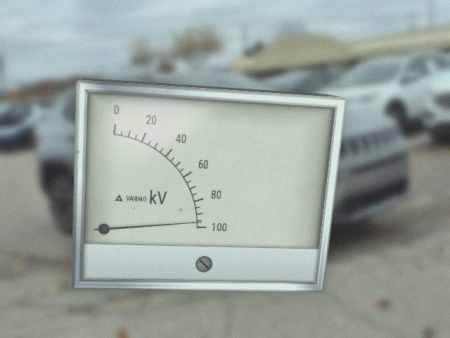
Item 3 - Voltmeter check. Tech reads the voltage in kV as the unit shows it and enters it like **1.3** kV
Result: **95** kV
